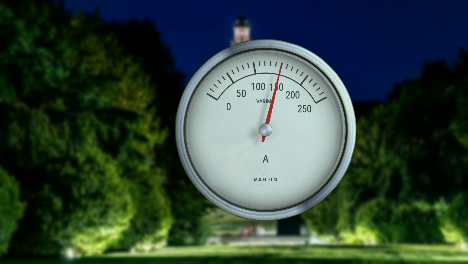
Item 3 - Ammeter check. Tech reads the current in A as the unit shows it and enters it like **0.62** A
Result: **150** A
